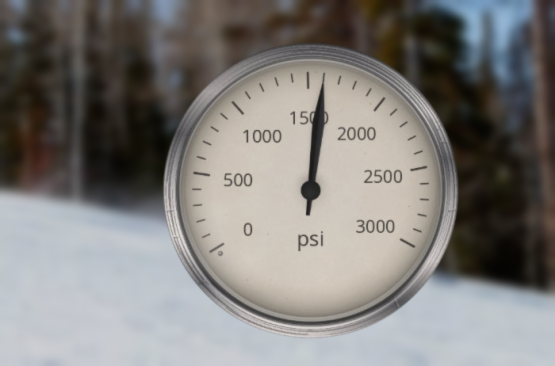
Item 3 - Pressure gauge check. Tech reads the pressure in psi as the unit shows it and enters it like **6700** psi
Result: **1600** psi
